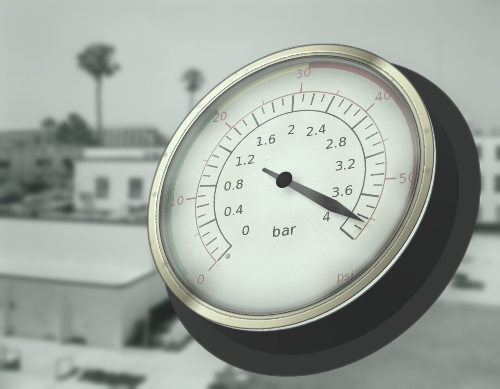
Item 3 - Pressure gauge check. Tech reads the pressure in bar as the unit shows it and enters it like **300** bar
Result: **3.85** bar
